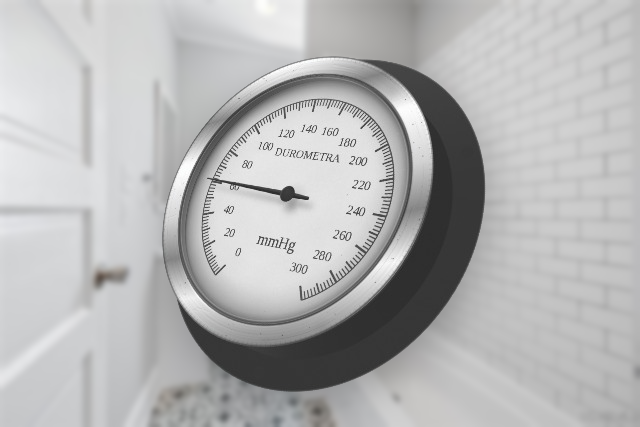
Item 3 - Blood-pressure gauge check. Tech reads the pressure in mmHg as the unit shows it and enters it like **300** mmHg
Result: **60** mmHg
